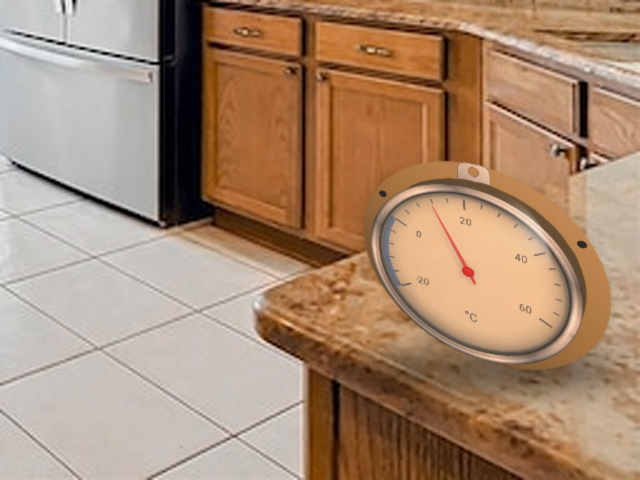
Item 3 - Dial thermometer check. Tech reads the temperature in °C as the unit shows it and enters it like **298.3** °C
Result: **12** °C
